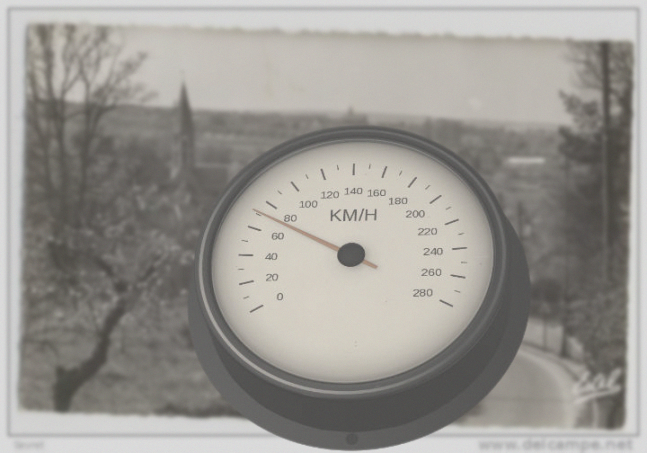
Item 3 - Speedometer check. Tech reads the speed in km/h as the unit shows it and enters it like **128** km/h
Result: **70** km/h
